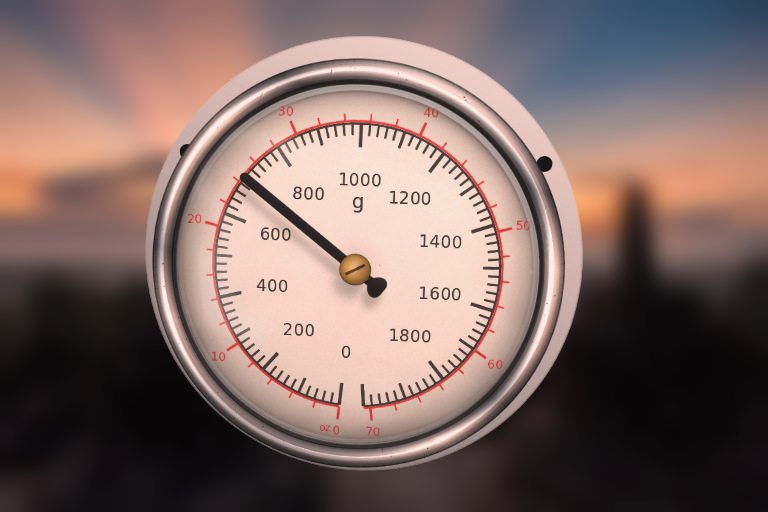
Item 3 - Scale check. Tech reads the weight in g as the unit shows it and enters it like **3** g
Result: **700** g
